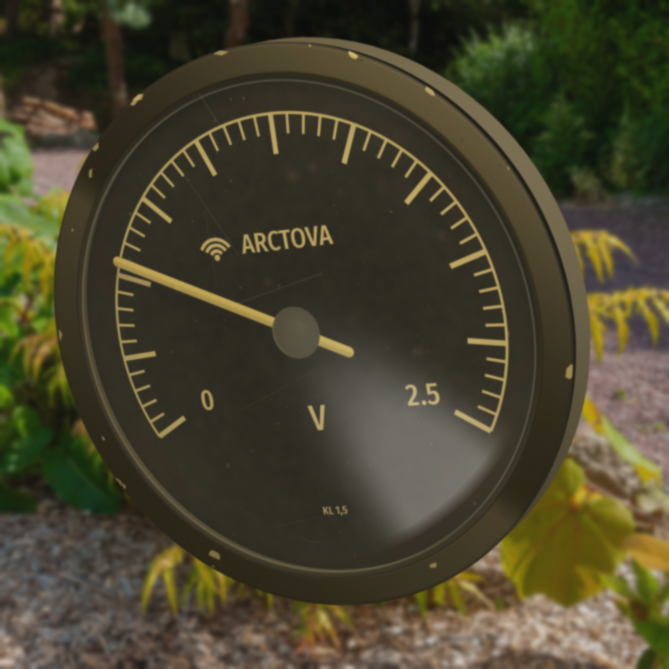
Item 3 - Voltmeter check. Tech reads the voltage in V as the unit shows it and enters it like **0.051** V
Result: **0.55** V
